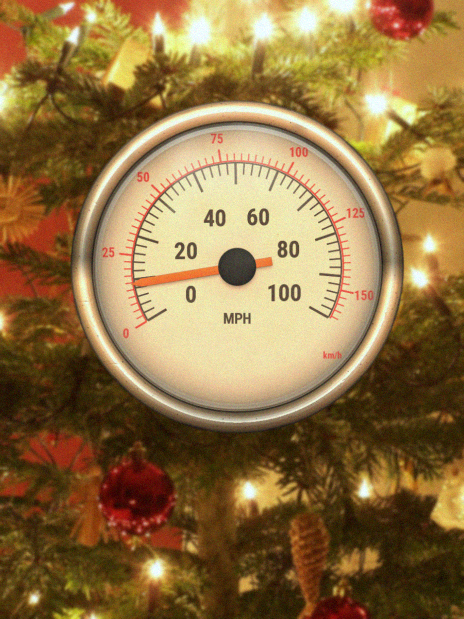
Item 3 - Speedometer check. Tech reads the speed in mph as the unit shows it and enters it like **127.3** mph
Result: **9** mph
